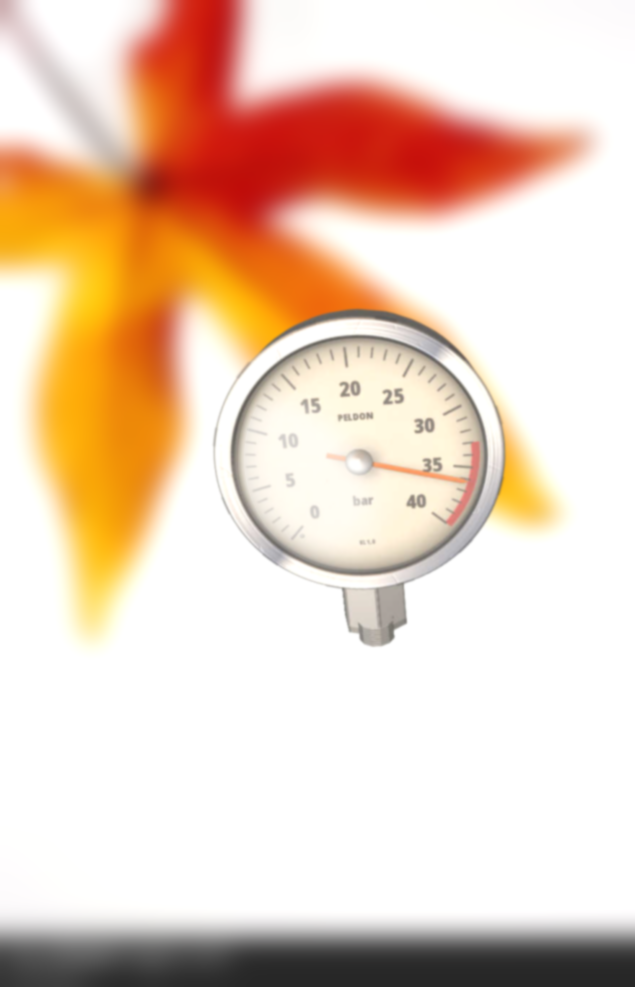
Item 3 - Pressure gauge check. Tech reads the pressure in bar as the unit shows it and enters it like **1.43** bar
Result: **36** bar
